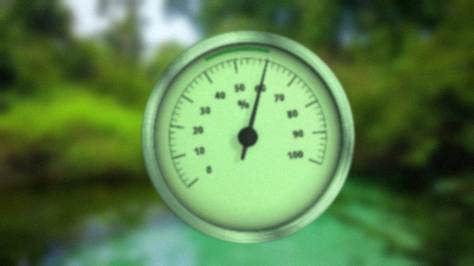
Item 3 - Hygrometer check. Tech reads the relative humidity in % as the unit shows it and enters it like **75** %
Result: **60** %
